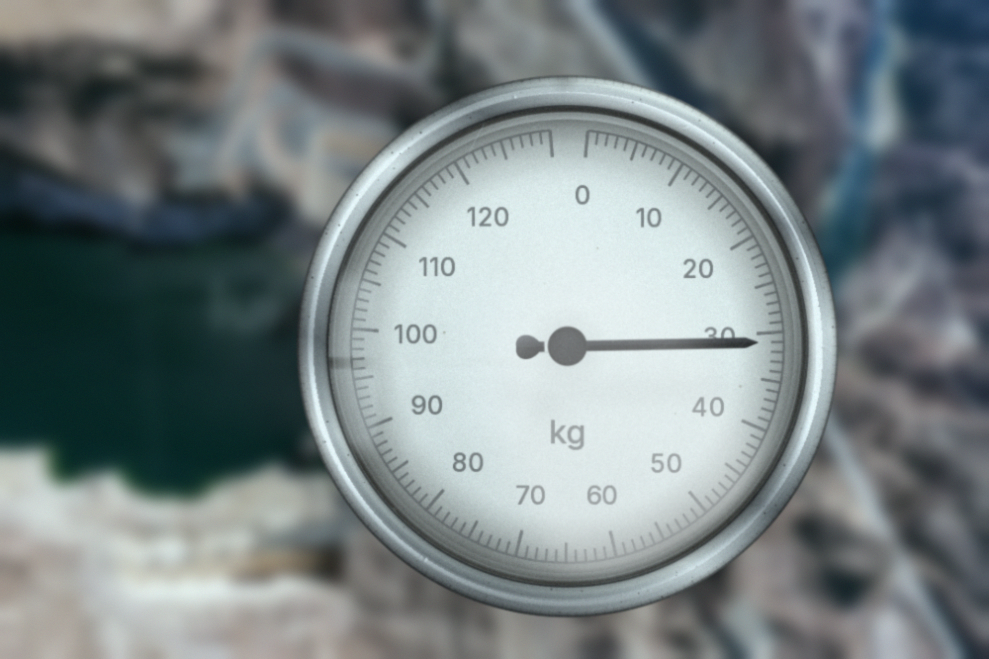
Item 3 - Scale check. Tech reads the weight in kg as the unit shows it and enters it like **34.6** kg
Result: **31** kg
